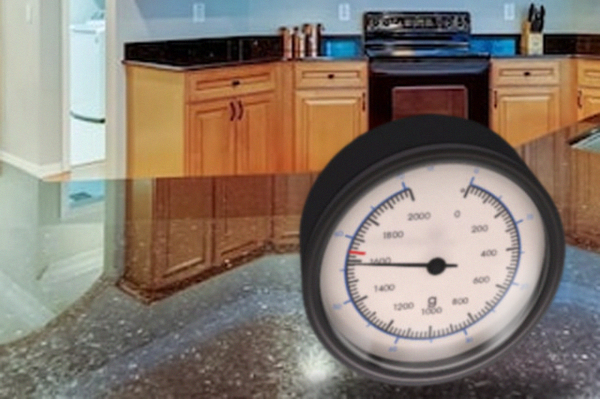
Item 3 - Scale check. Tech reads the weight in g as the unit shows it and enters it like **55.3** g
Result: **1600** g
